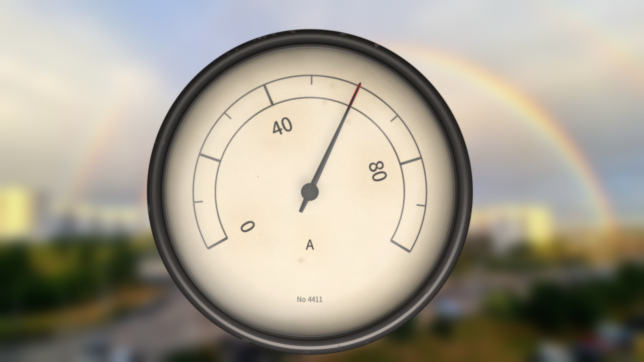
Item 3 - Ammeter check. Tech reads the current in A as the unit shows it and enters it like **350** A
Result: **60** A
